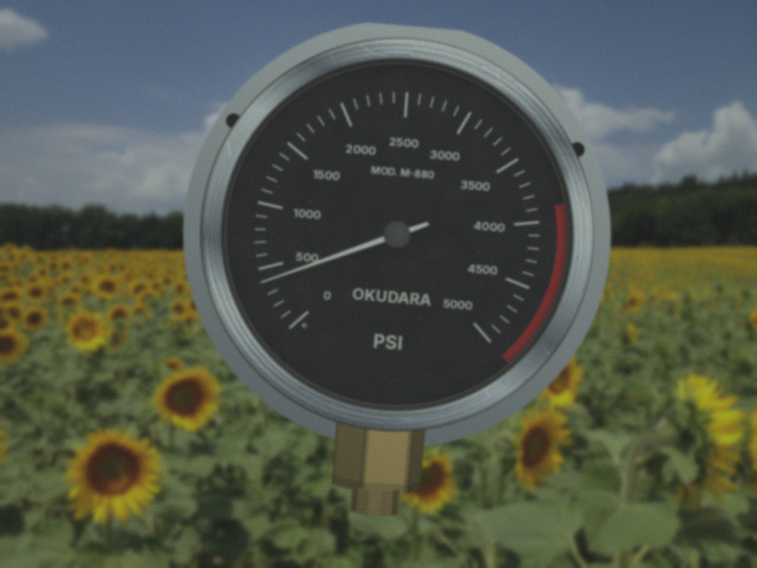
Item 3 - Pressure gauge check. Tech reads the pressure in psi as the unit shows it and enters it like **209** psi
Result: **400** psi
